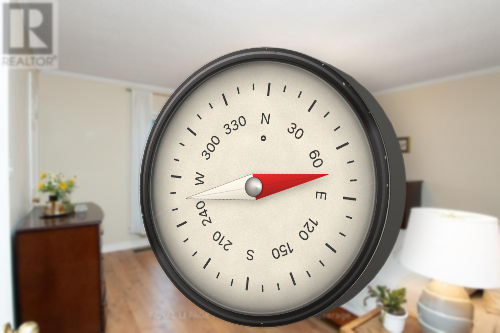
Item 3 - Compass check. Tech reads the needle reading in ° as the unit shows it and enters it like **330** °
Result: **75** °
